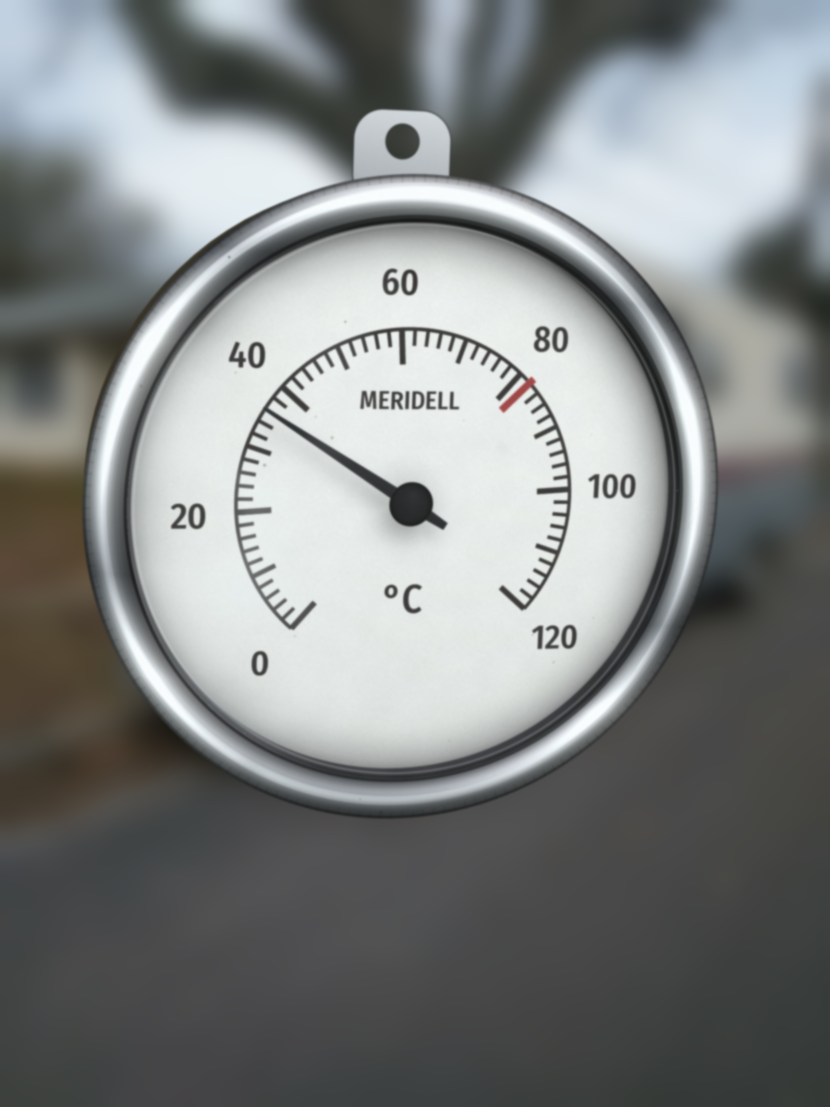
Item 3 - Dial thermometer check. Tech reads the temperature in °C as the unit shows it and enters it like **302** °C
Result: **36** °C
